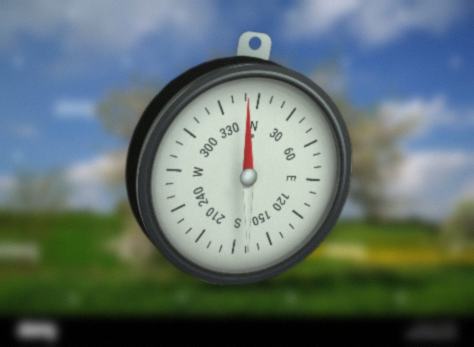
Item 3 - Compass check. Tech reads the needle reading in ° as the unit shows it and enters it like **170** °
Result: **350** °
